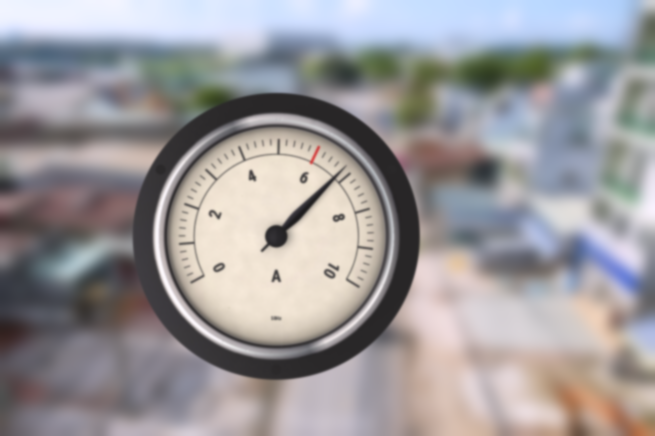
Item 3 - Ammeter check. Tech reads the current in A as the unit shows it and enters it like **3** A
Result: **6.8** A
